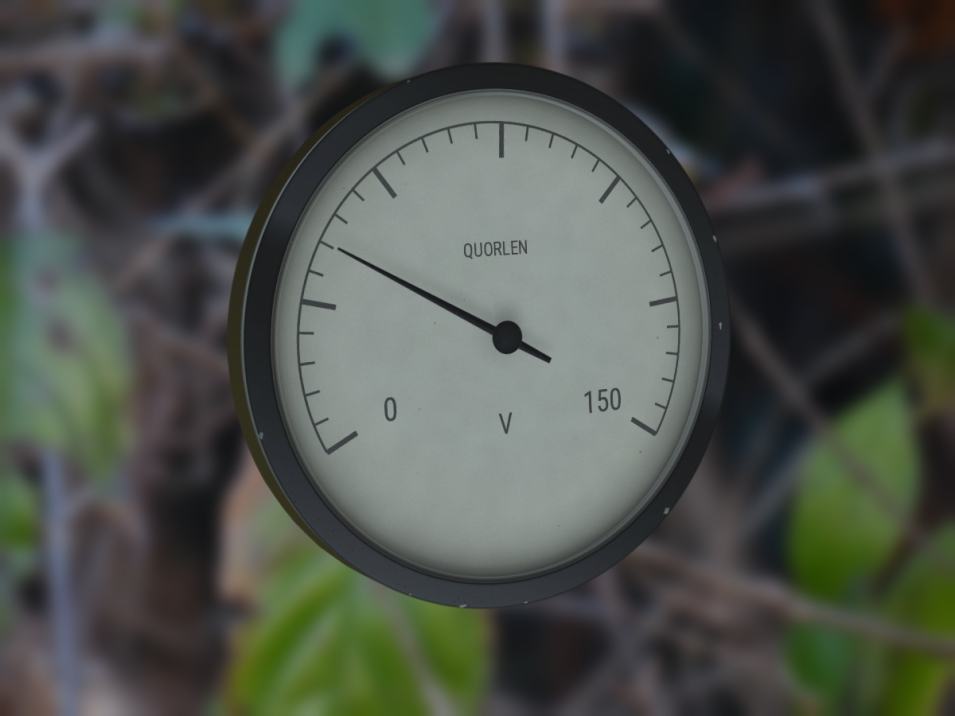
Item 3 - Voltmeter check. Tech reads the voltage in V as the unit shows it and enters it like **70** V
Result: **35** V
